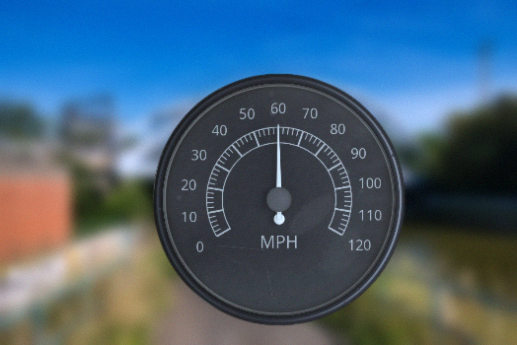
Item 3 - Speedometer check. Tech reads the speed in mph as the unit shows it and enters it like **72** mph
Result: **60** mph
